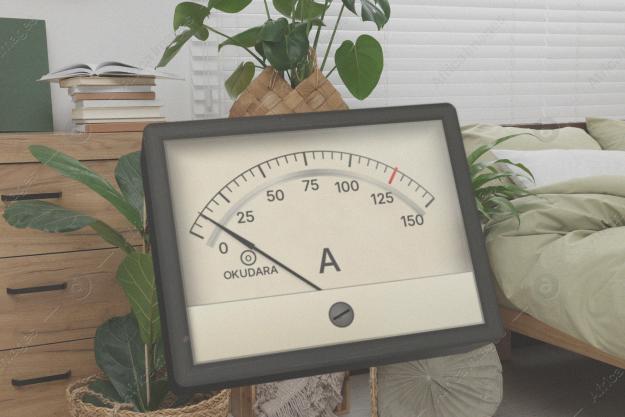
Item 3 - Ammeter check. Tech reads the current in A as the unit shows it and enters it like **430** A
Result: **10** A
